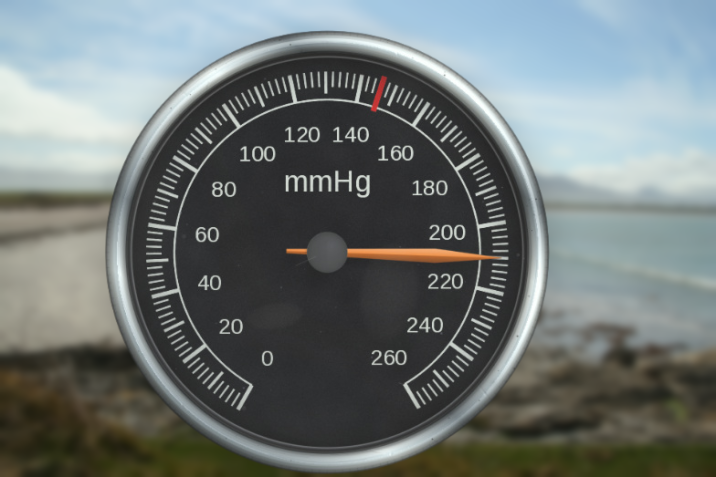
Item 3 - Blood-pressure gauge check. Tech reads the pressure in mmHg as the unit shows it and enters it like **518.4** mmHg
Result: **210** mmHg
